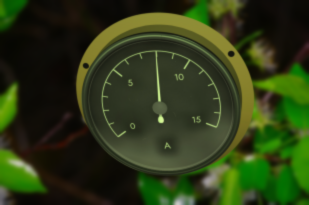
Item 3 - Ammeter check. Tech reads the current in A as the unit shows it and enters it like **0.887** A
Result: **8** A
